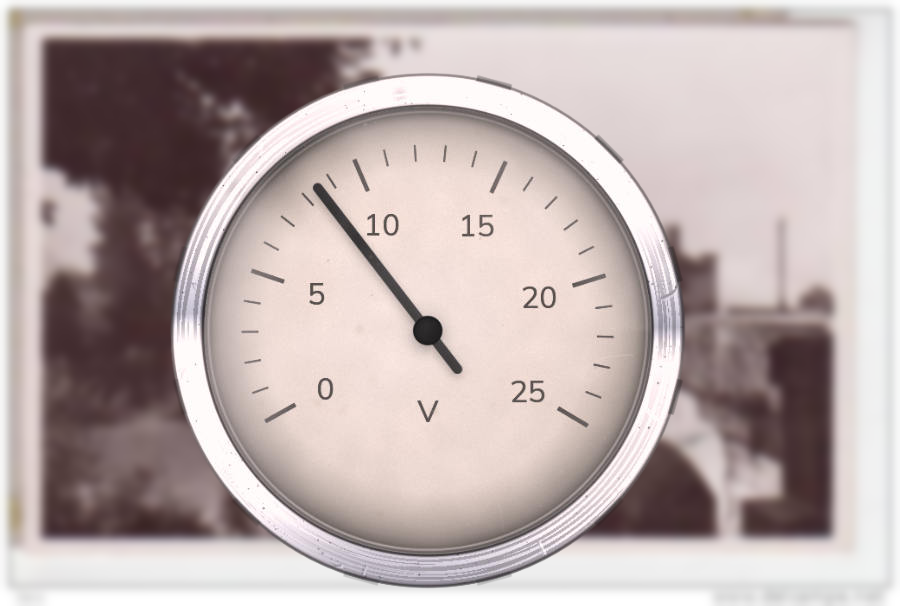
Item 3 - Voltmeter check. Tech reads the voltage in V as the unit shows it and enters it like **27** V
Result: **8.5** V
